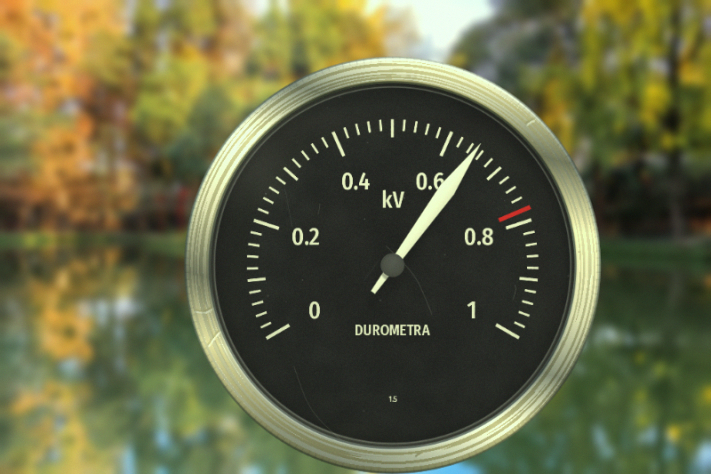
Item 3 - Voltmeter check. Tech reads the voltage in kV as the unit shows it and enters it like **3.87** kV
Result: **0.65** kV
